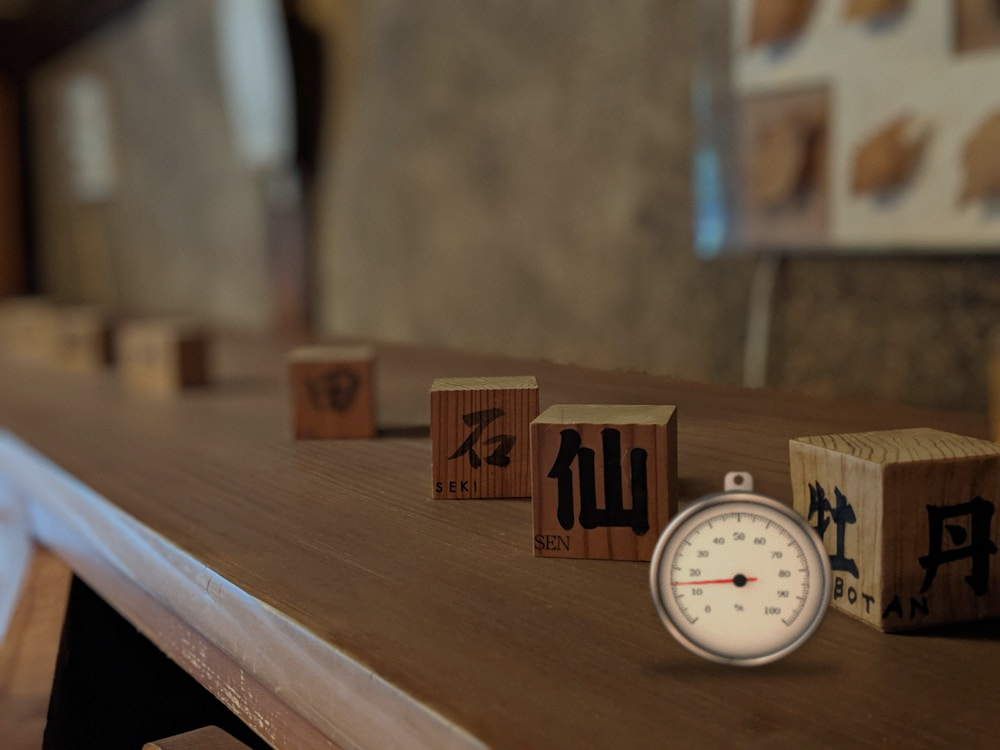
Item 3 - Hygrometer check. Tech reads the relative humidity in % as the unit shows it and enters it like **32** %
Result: **15** %
